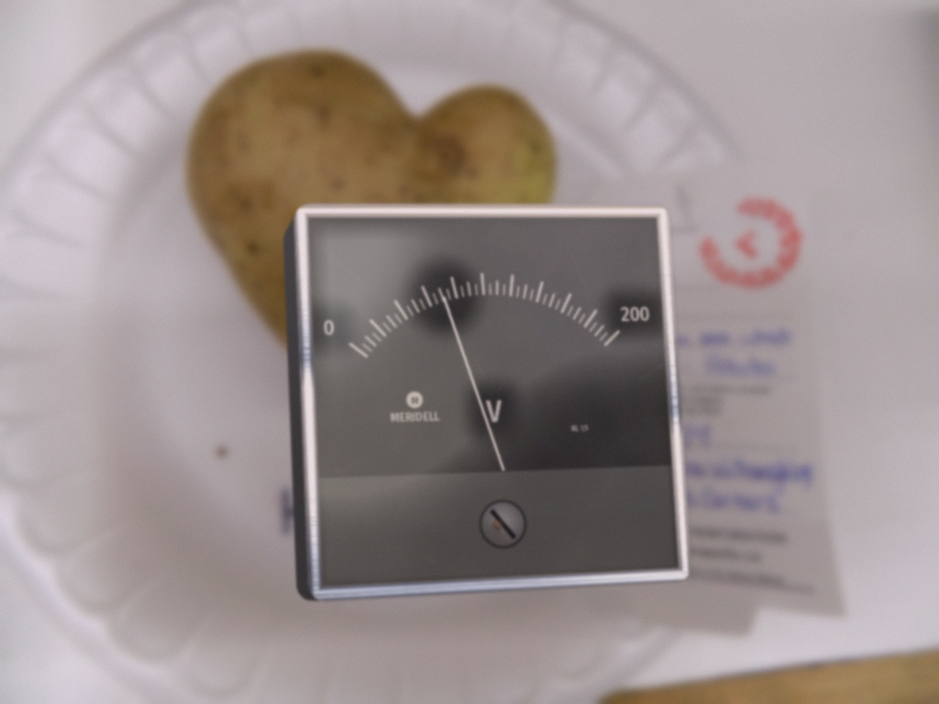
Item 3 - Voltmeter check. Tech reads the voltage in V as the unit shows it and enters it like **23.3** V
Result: **70** V
